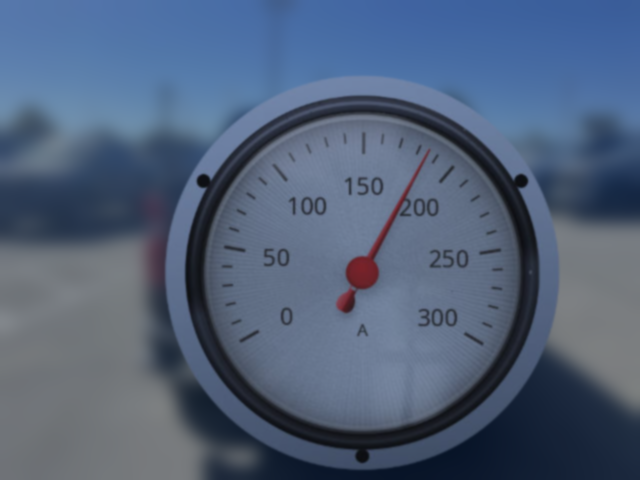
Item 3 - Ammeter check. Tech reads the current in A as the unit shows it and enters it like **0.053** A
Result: **185** A
